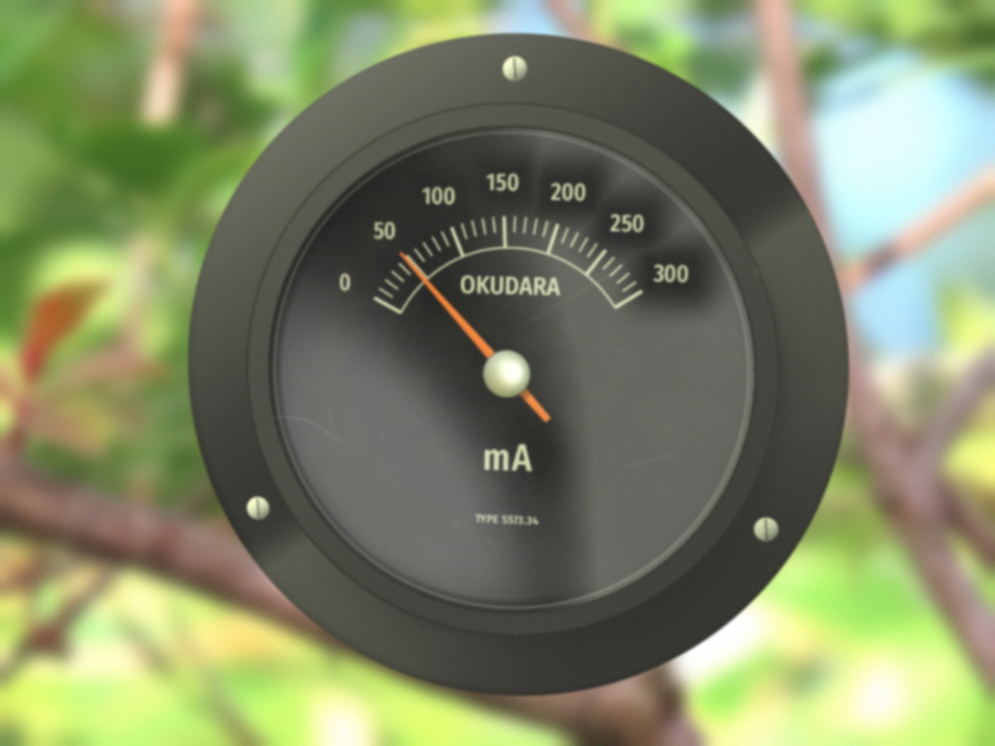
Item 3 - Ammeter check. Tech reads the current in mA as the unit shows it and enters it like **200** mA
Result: **50** mA
